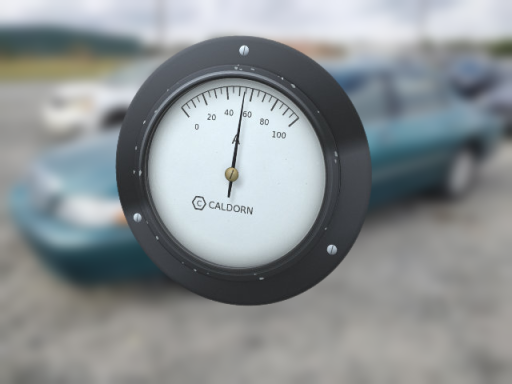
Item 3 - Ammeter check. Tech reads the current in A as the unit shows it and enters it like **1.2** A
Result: **55** A
